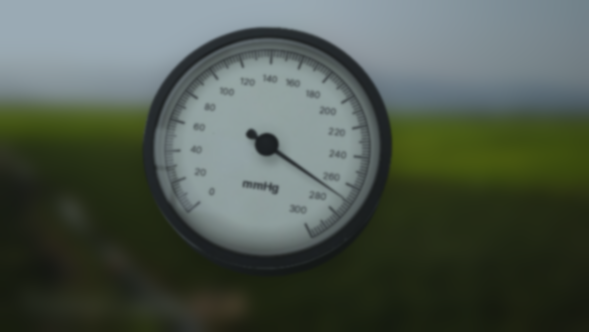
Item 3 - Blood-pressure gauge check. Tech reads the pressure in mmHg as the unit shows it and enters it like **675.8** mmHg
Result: **270** mmHg
